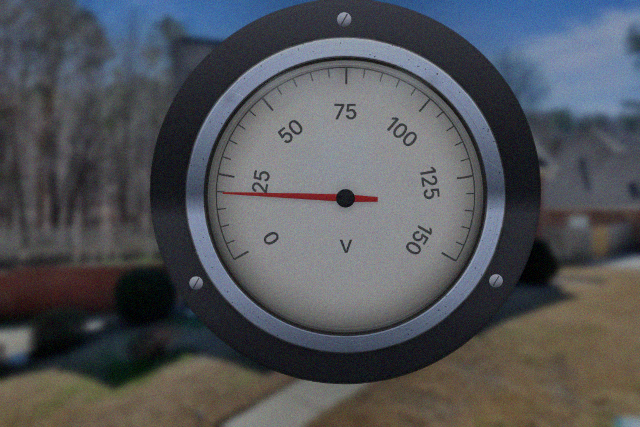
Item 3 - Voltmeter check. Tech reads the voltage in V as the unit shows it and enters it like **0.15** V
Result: **20** V
